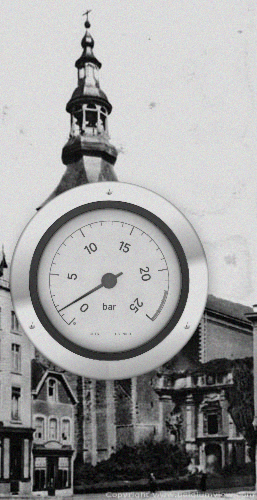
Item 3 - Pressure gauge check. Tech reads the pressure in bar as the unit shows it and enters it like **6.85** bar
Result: **1.5** bar
